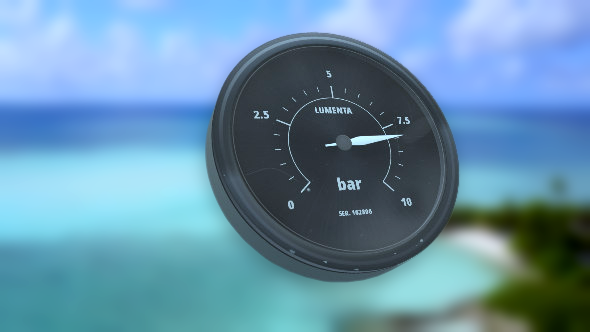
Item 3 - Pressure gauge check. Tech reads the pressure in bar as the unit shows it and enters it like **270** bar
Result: **8** bar
